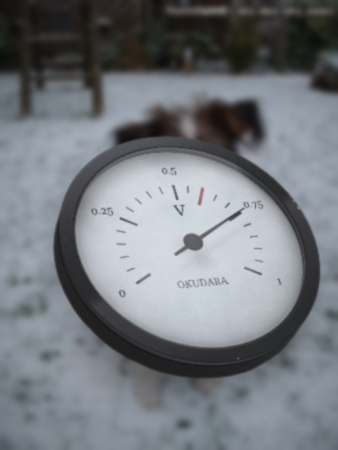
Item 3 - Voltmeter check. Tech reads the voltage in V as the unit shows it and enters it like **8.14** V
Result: **0.75** V
